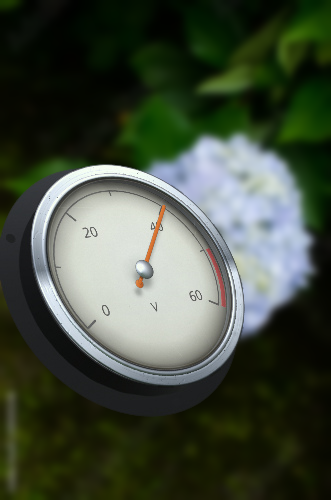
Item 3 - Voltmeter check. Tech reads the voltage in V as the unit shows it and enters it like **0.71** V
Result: **40** V
